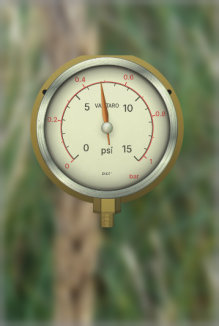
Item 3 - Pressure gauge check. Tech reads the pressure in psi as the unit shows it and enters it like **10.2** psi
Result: **7** psi
